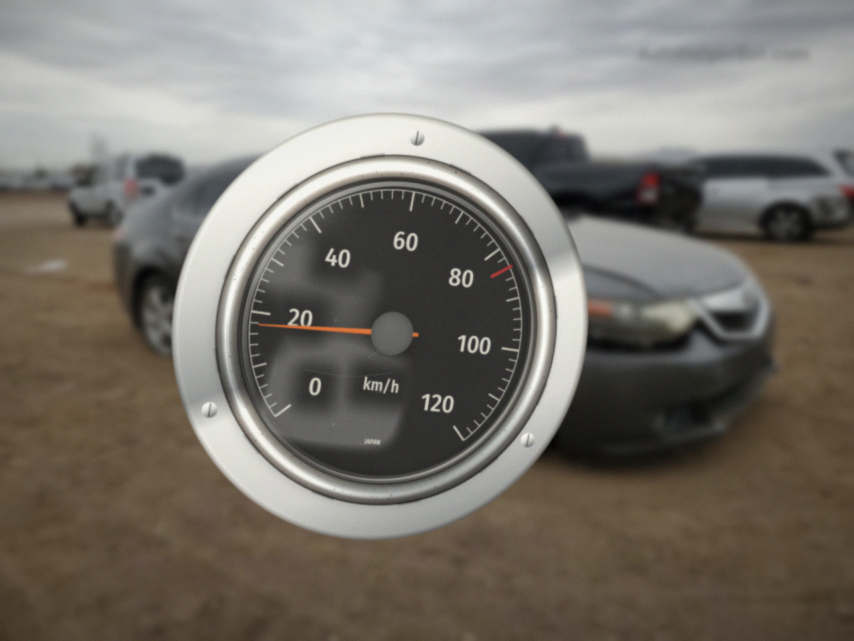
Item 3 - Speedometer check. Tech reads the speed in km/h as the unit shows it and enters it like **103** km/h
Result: **18** km/h
